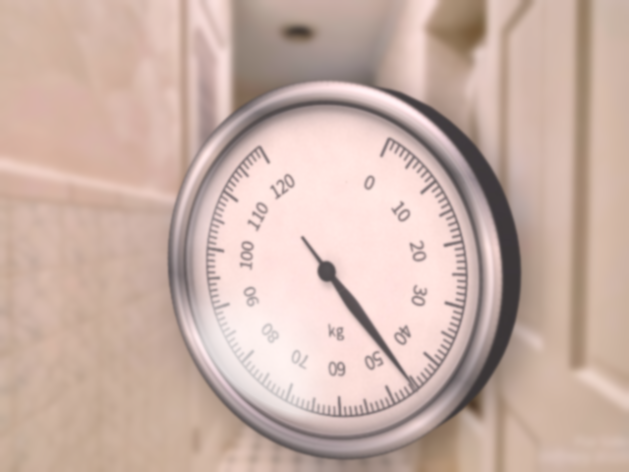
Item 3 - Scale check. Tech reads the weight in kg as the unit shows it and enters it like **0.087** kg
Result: **45** kg
